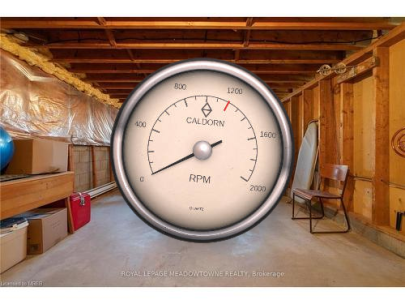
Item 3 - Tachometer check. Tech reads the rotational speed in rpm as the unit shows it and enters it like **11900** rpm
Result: **0** rpm
